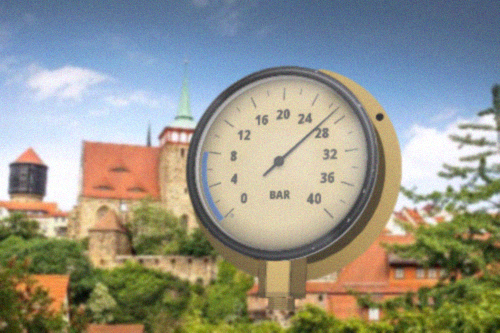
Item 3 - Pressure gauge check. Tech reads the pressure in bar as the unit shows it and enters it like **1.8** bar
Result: **27** bar
